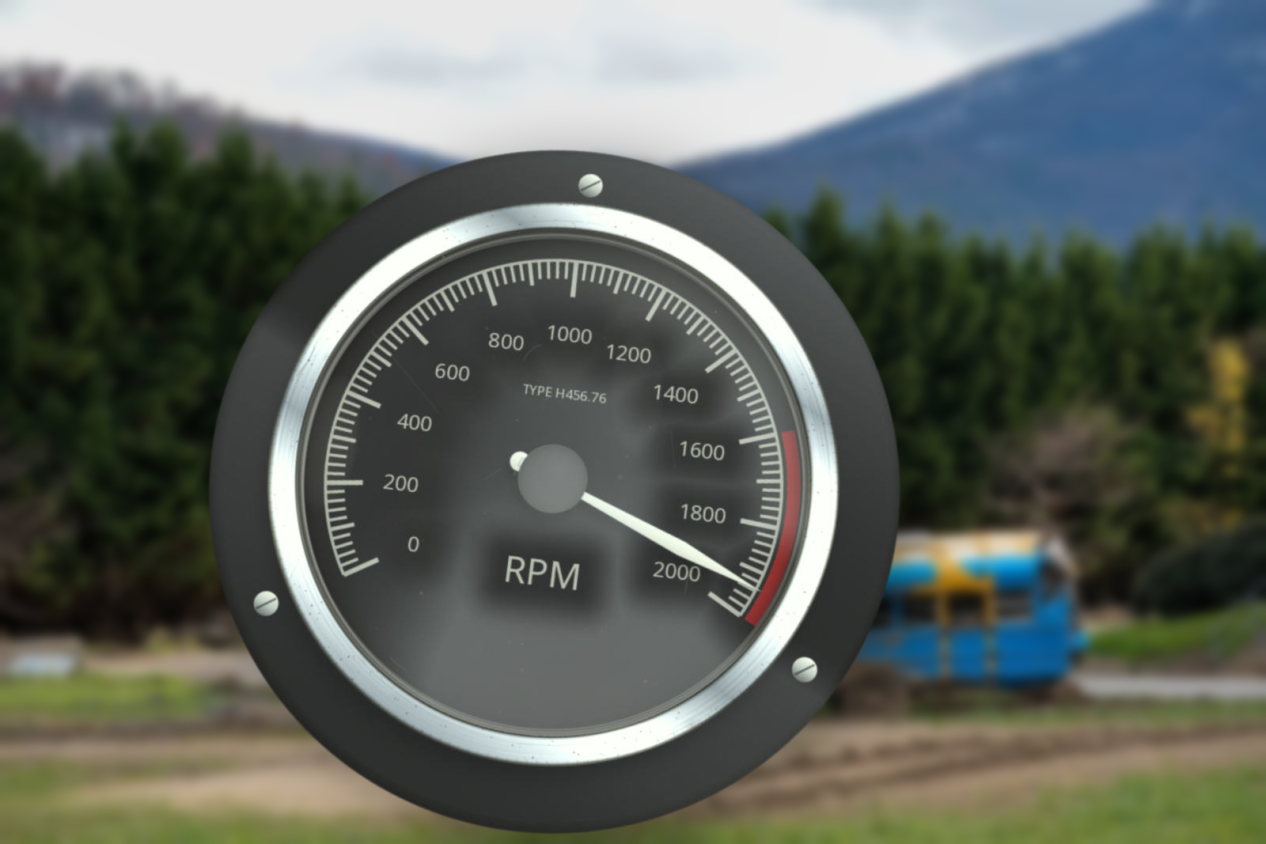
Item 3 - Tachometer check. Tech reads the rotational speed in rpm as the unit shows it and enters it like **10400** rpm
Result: **1940** rpm
